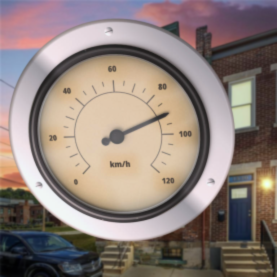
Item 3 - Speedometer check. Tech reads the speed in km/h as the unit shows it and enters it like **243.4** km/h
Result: **90** km/h
